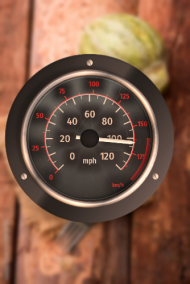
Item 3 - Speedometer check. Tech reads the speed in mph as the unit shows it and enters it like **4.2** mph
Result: **102.5** mph
